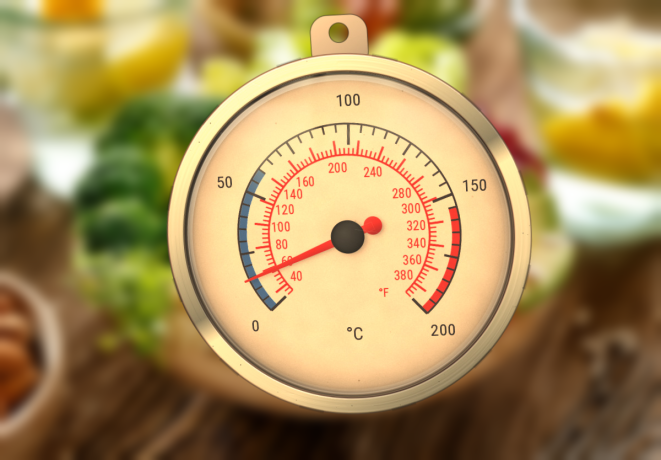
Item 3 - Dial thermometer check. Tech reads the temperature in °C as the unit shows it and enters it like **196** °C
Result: **15** °C
